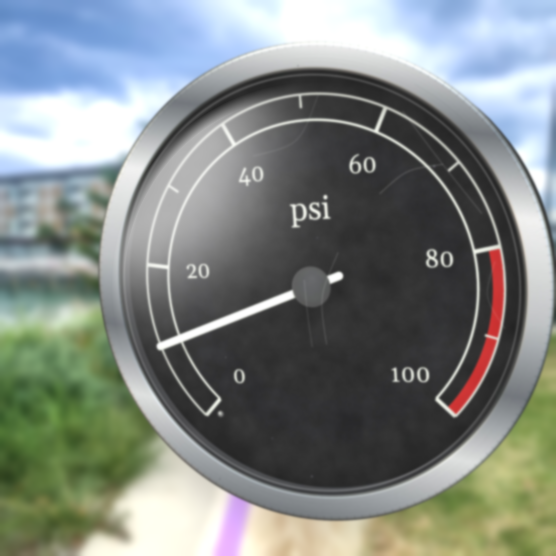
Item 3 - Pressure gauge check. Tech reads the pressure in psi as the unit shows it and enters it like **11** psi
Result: **10** psi
